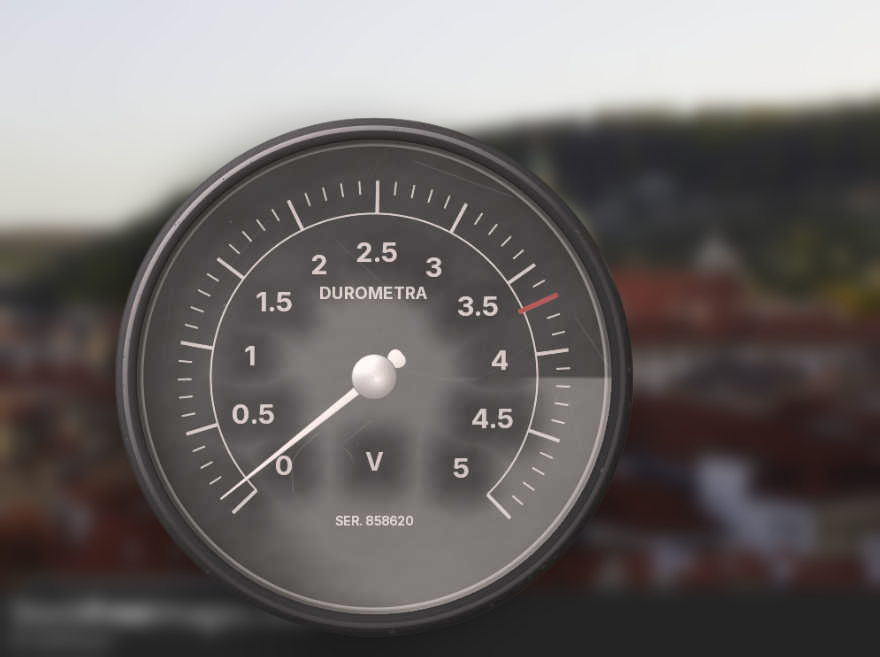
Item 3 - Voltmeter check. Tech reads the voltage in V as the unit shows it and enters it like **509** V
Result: **0.1** V
